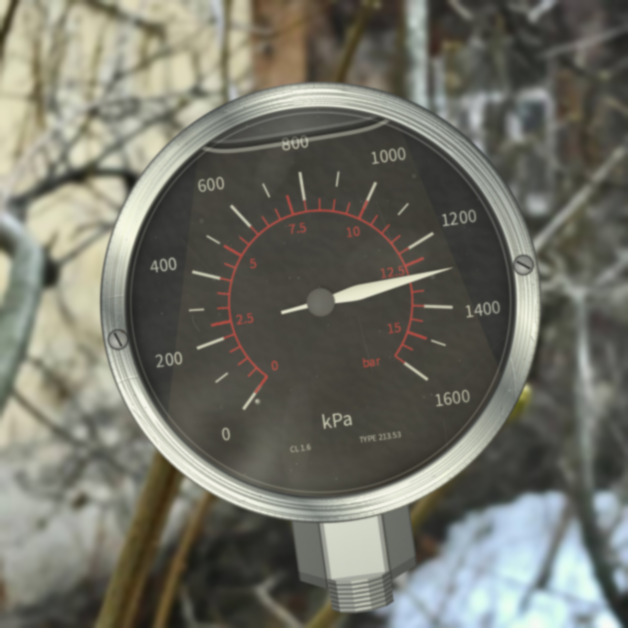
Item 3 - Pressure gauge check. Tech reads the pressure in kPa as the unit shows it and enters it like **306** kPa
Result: **1300** kPa
